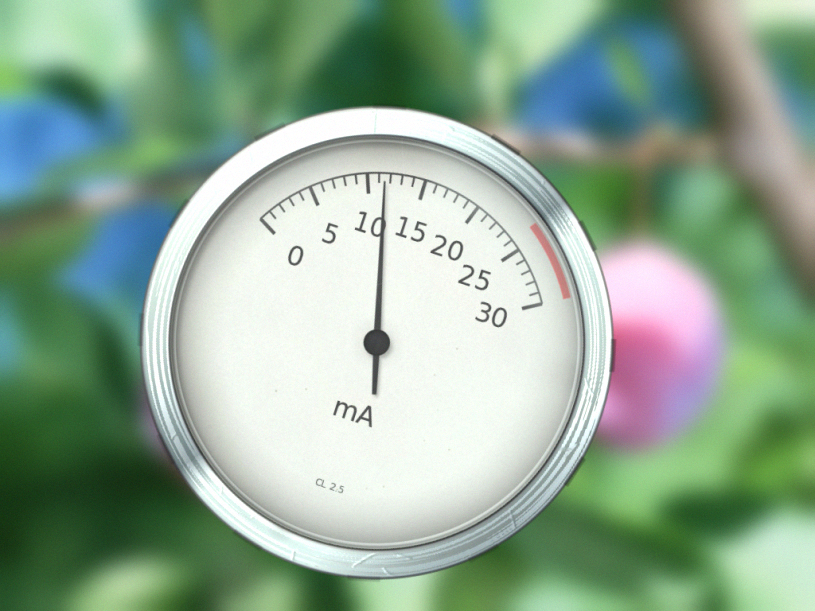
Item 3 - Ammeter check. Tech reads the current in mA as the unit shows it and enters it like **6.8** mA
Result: **11.5** mA
